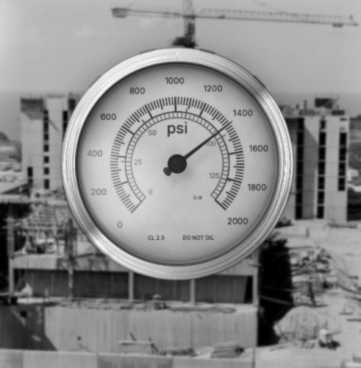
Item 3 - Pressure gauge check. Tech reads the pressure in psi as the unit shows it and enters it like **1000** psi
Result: **1400** psi
